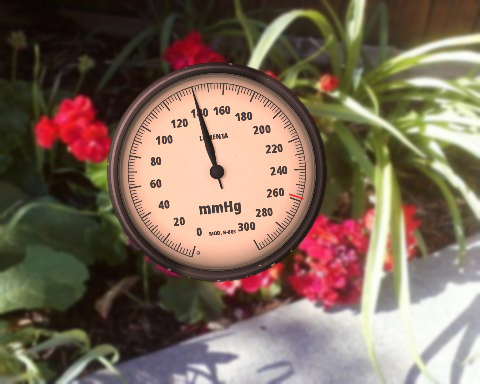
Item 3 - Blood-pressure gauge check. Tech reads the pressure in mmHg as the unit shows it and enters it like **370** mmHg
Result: **140** mmHg
